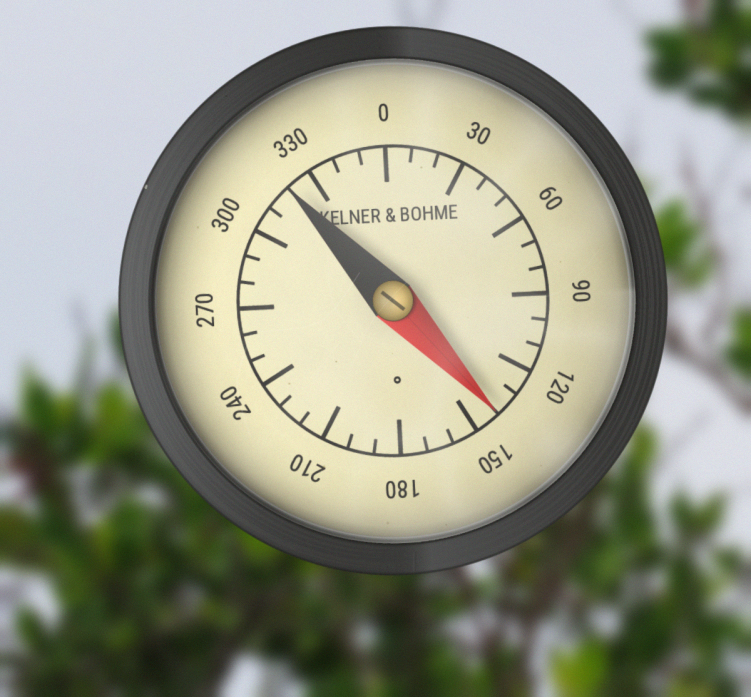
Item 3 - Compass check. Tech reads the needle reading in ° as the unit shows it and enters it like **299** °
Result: **140** °
